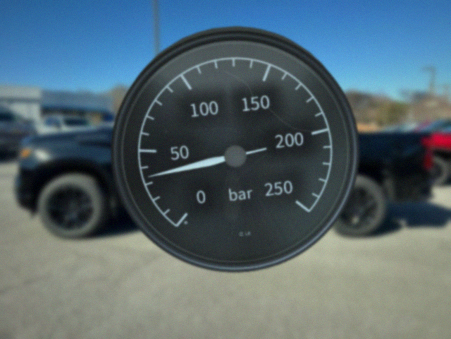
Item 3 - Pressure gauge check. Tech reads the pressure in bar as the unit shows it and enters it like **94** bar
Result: **35** bar
